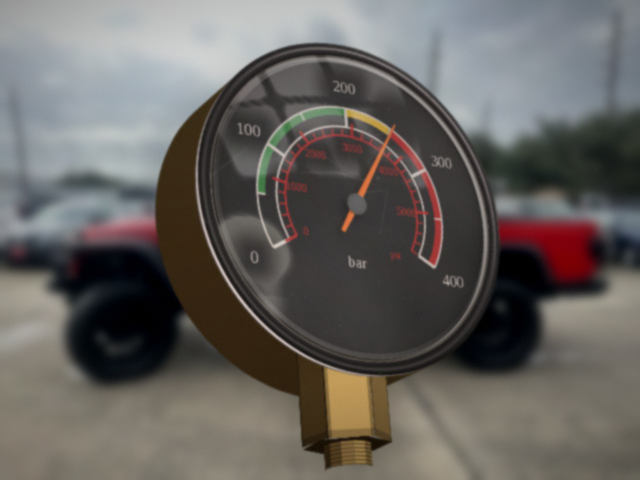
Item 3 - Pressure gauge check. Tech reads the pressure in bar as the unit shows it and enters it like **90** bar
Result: **250** bar
